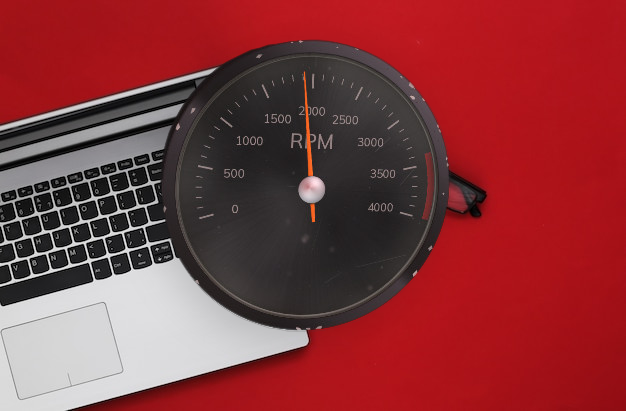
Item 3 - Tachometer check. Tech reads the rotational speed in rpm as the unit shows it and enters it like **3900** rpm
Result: **1900** rpm
